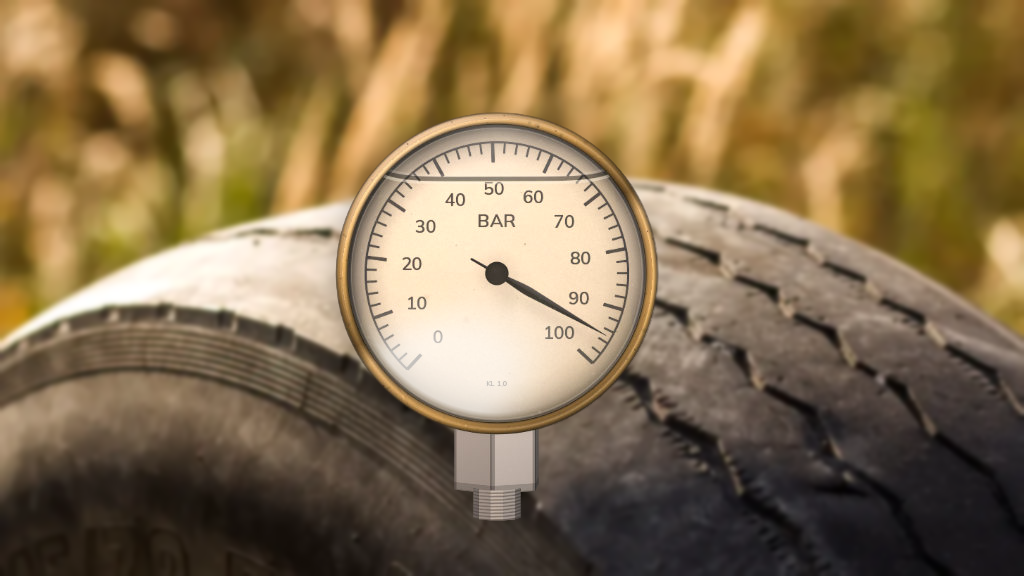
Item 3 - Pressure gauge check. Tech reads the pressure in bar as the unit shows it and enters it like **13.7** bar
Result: **95** bar
